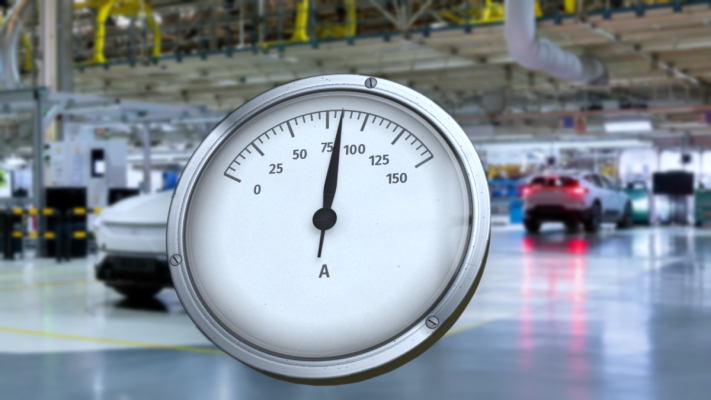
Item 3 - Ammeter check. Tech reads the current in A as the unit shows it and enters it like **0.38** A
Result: **85** A
